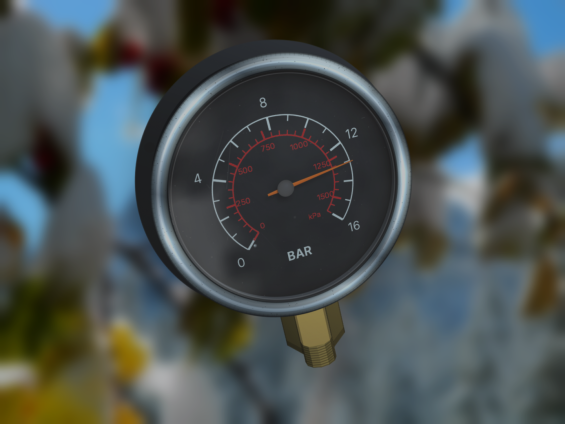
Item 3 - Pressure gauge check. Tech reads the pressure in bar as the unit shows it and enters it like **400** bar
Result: **13** bar
